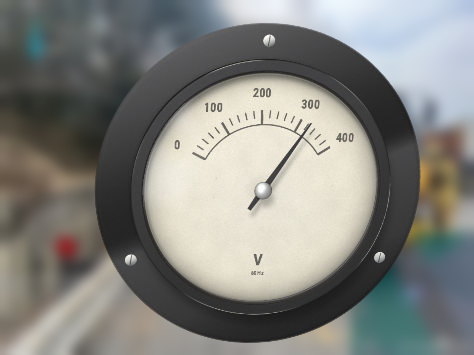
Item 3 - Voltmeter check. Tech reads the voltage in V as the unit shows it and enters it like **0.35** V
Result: **320** V
